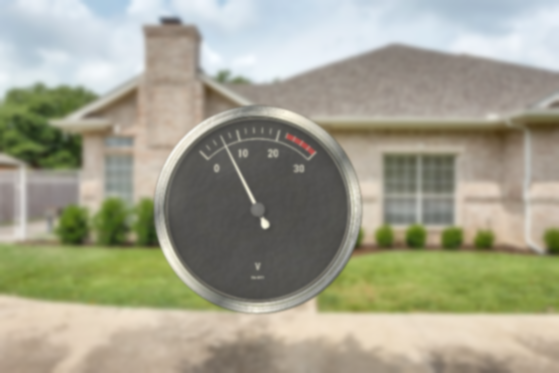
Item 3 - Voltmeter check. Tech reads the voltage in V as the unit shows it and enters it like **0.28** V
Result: **6** V
